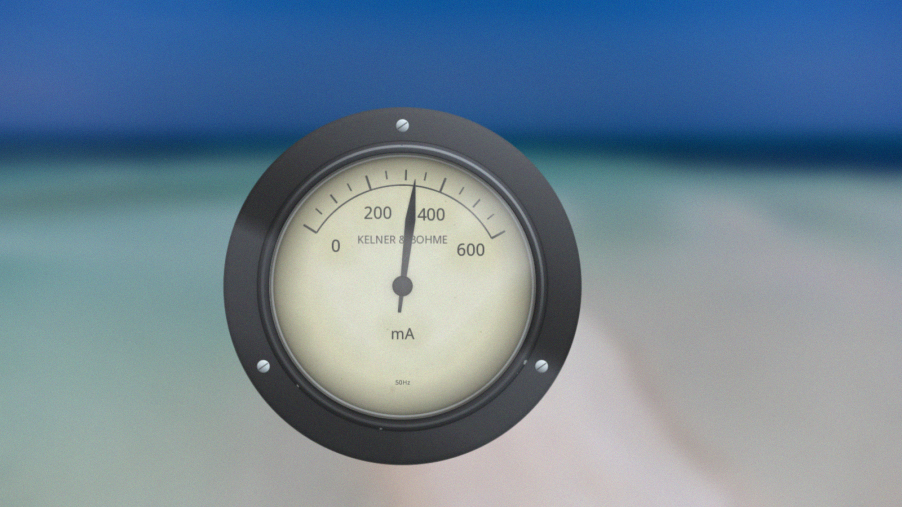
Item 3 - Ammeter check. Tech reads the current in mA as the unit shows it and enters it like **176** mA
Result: **325** mA
